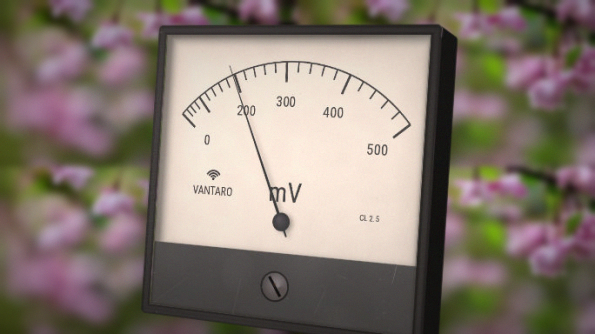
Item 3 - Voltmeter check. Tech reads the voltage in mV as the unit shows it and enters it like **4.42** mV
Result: **200** mV
